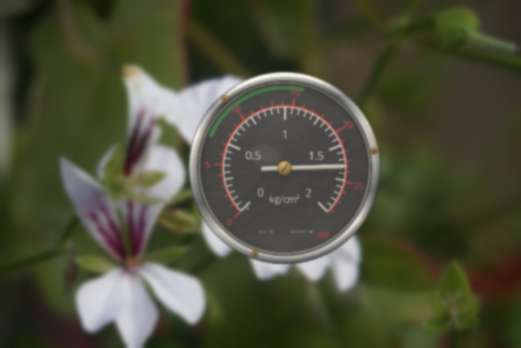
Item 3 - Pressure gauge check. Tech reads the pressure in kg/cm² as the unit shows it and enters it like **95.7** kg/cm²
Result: **1.65** kg/cm²
